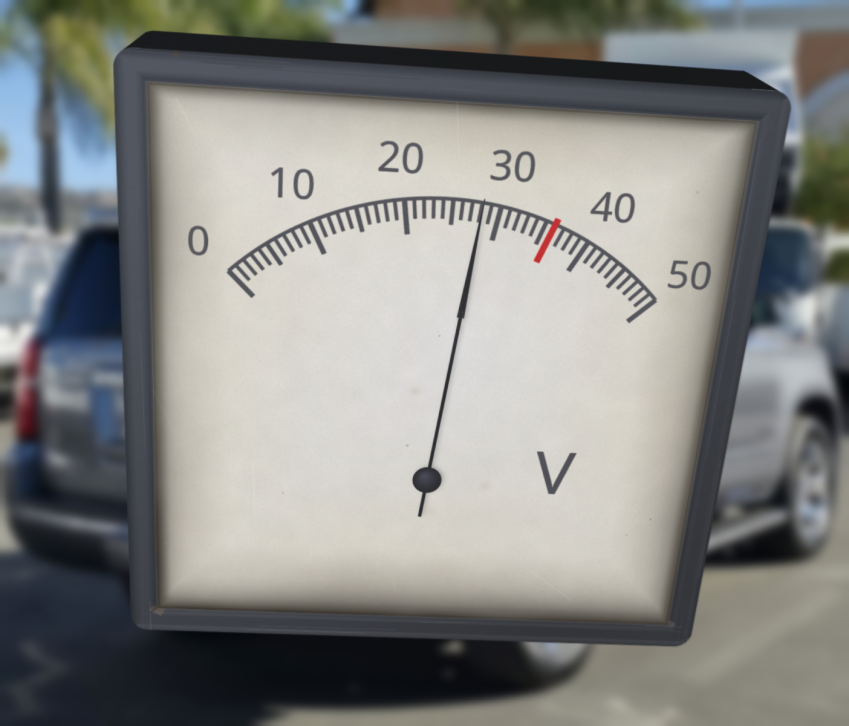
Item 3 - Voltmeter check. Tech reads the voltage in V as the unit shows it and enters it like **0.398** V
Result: **28** V
